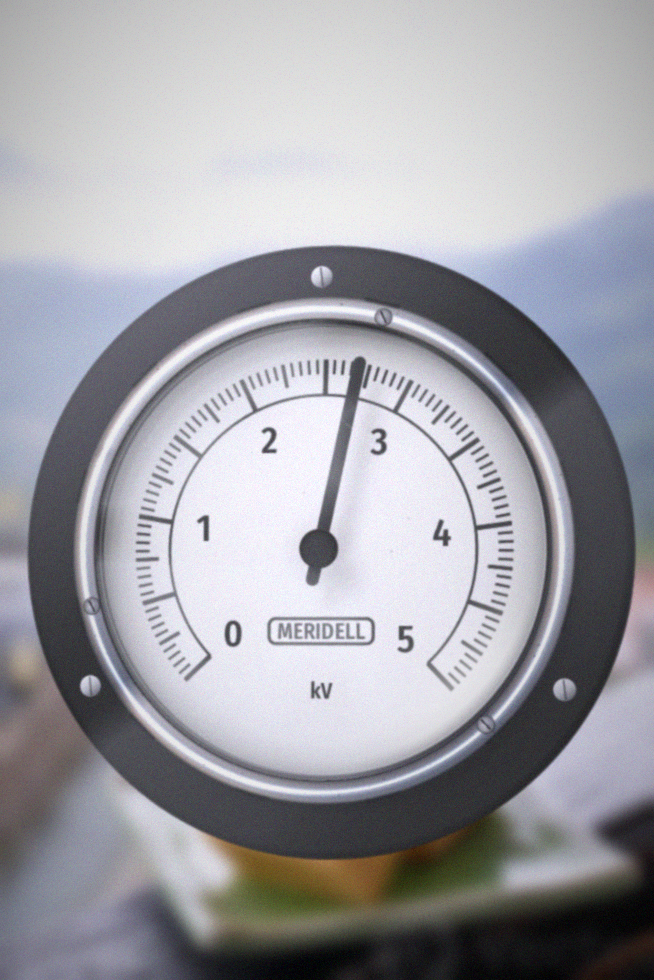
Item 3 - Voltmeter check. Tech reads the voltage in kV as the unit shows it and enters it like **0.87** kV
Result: **2.7** kV
